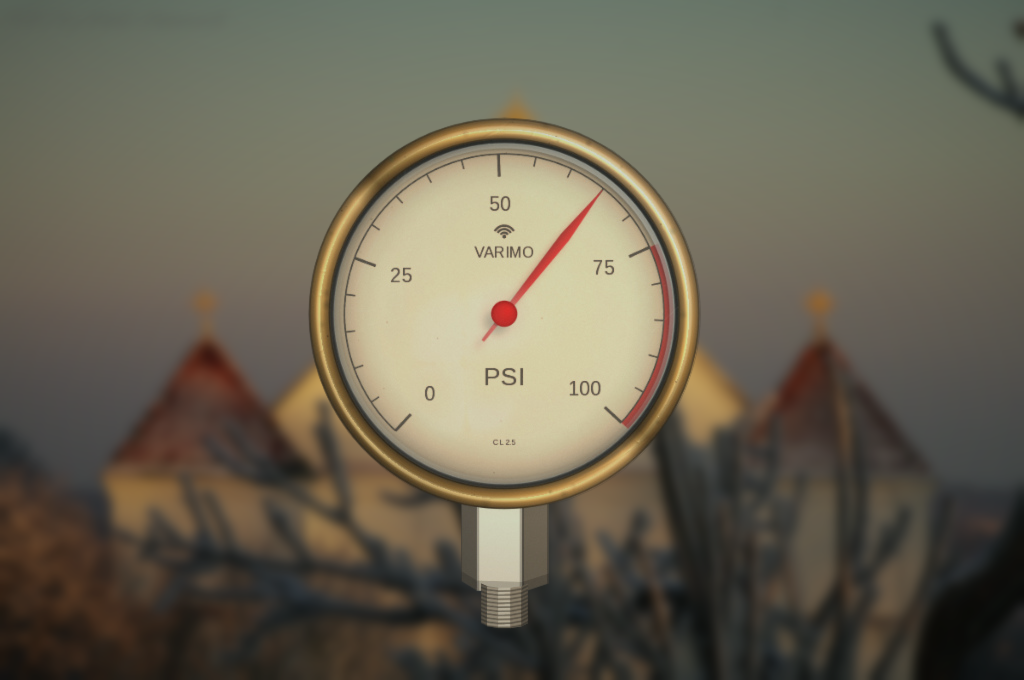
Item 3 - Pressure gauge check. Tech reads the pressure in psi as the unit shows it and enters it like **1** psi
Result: **65** psi
